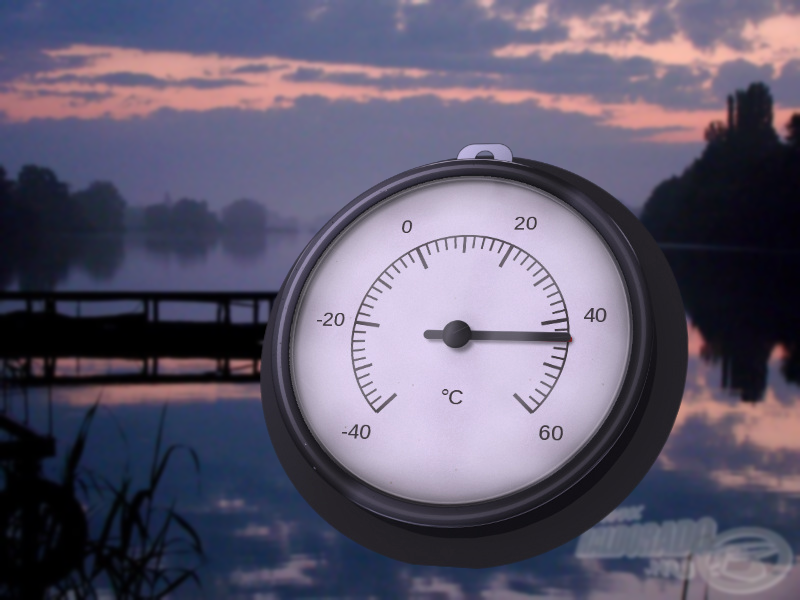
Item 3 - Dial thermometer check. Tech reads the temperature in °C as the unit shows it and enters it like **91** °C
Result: **44** °C
